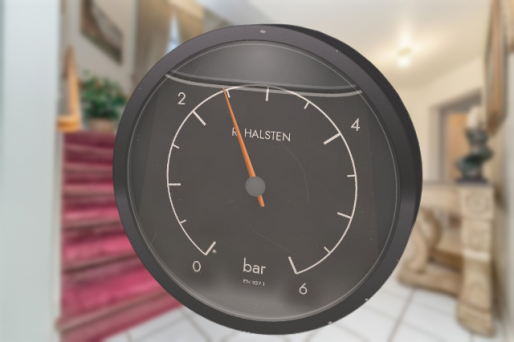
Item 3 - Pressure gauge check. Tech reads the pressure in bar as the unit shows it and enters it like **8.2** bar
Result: **2.5** bar
